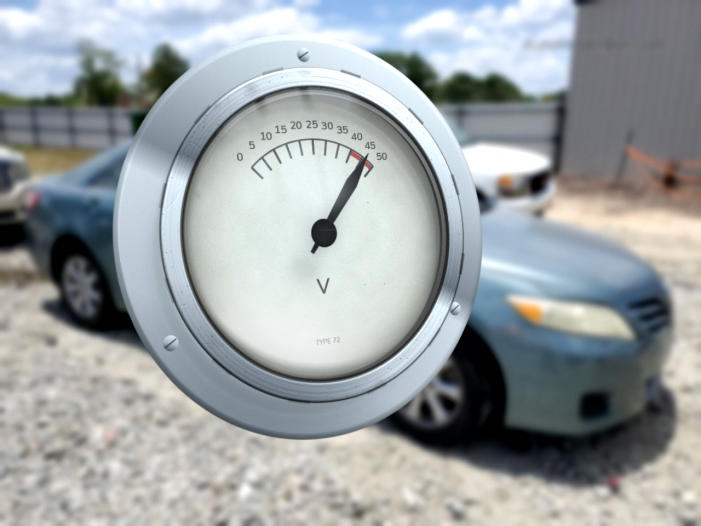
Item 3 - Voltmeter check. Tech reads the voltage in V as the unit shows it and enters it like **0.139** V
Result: **45** V
